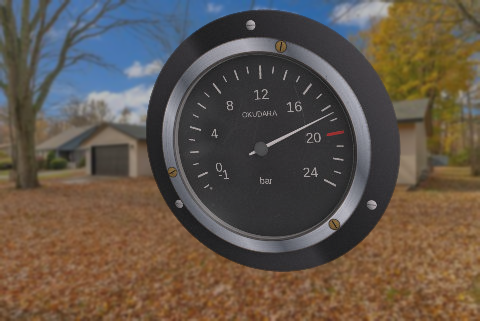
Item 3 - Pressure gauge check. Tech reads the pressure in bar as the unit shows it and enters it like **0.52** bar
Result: **18.5** bar
